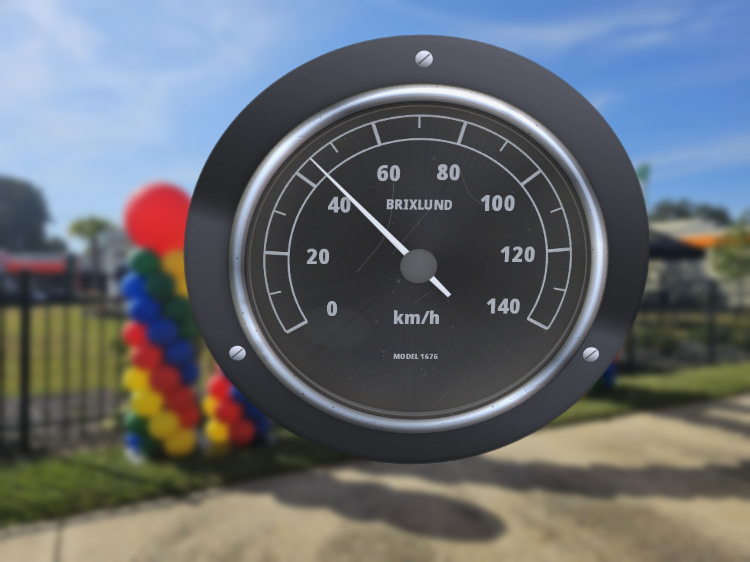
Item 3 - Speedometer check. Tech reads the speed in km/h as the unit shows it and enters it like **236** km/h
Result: **45** km/h
